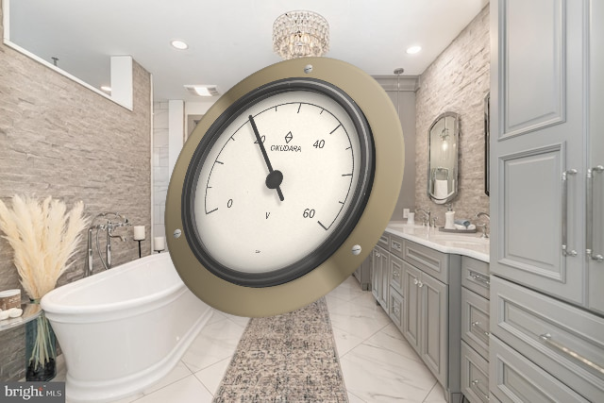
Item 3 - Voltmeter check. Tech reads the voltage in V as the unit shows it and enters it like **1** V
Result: **20** V
